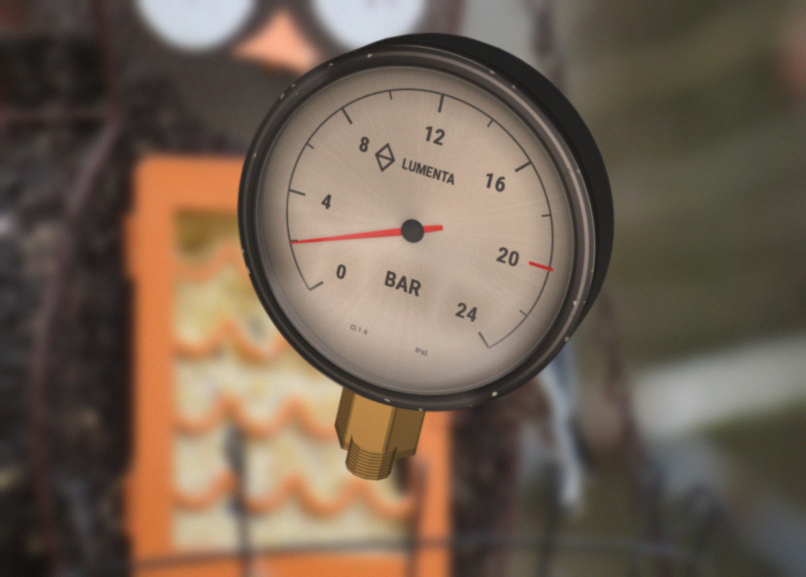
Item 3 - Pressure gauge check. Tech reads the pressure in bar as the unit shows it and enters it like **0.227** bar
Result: **2** bar
